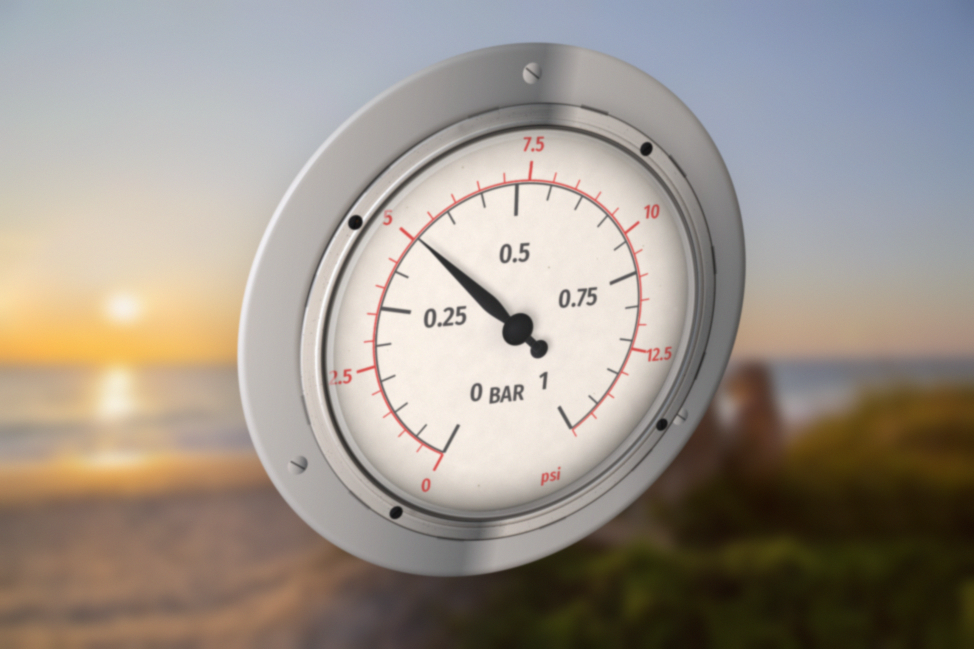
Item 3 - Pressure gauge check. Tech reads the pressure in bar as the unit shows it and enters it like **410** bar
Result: **0.35** bar
